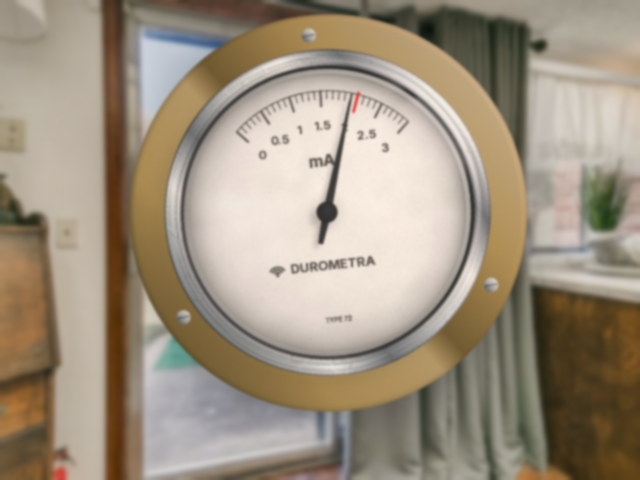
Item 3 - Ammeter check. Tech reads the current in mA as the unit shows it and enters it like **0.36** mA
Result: **2** mA
